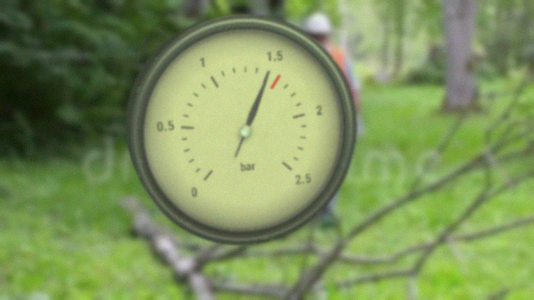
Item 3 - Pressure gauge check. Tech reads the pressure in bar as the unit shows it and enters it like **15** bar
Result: **1.5** bar
